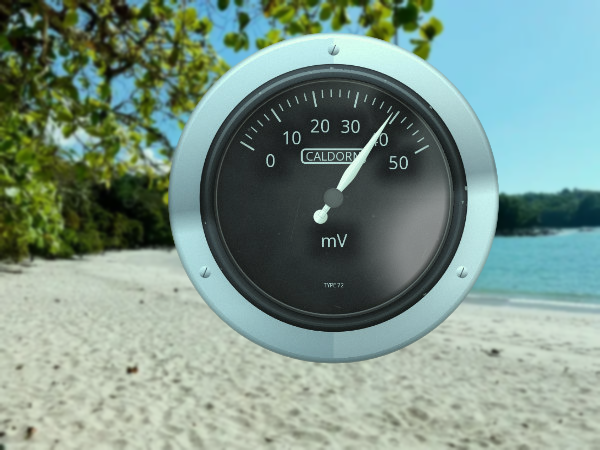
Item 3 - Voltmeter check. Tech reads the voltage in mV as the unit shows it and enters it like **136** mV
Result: **39** mV
